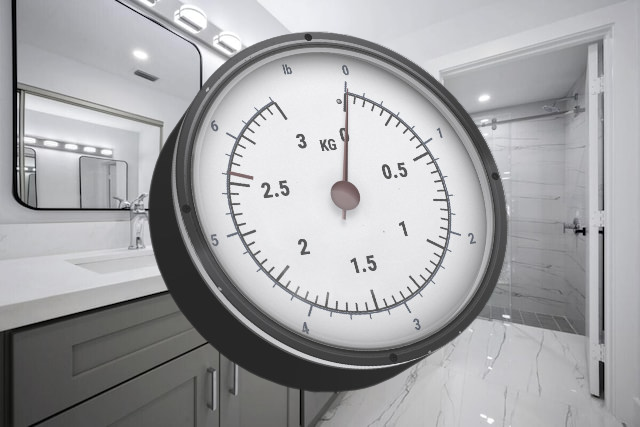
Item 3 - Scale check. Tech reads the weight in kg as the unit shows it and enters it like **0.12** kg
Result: **0** kg
